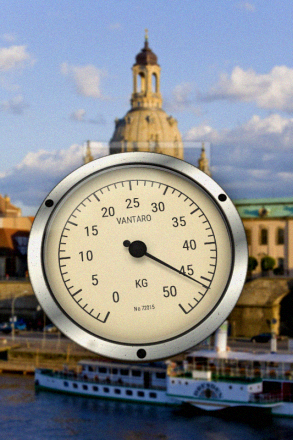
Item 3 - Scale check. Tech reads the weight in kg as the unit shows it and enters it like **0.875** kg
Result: **46** kg
